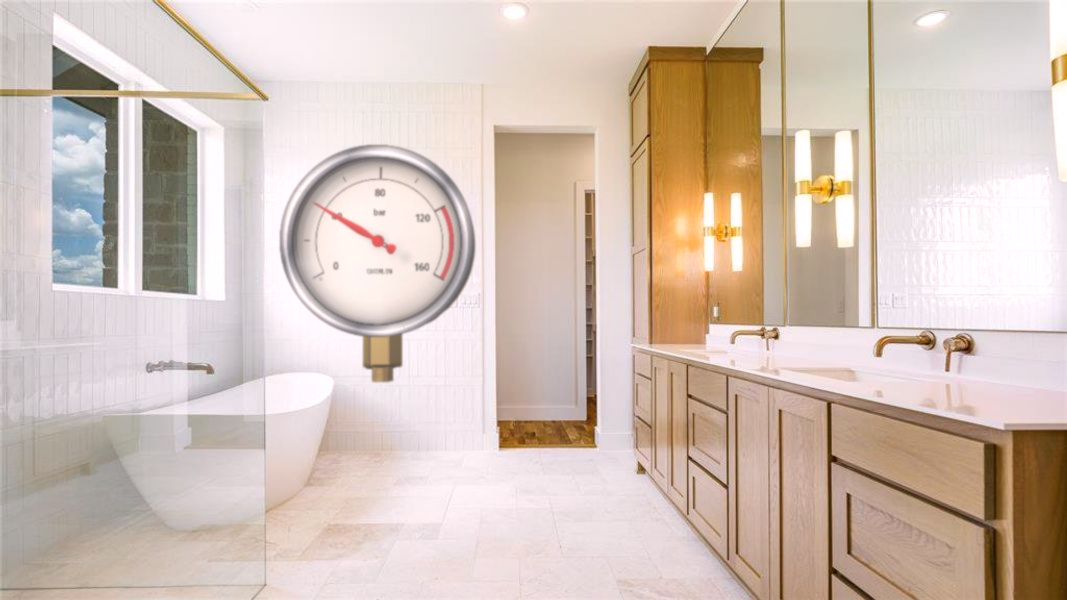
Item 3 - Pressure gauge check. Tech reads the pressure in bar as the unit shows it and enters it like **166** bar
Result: **40** bar
